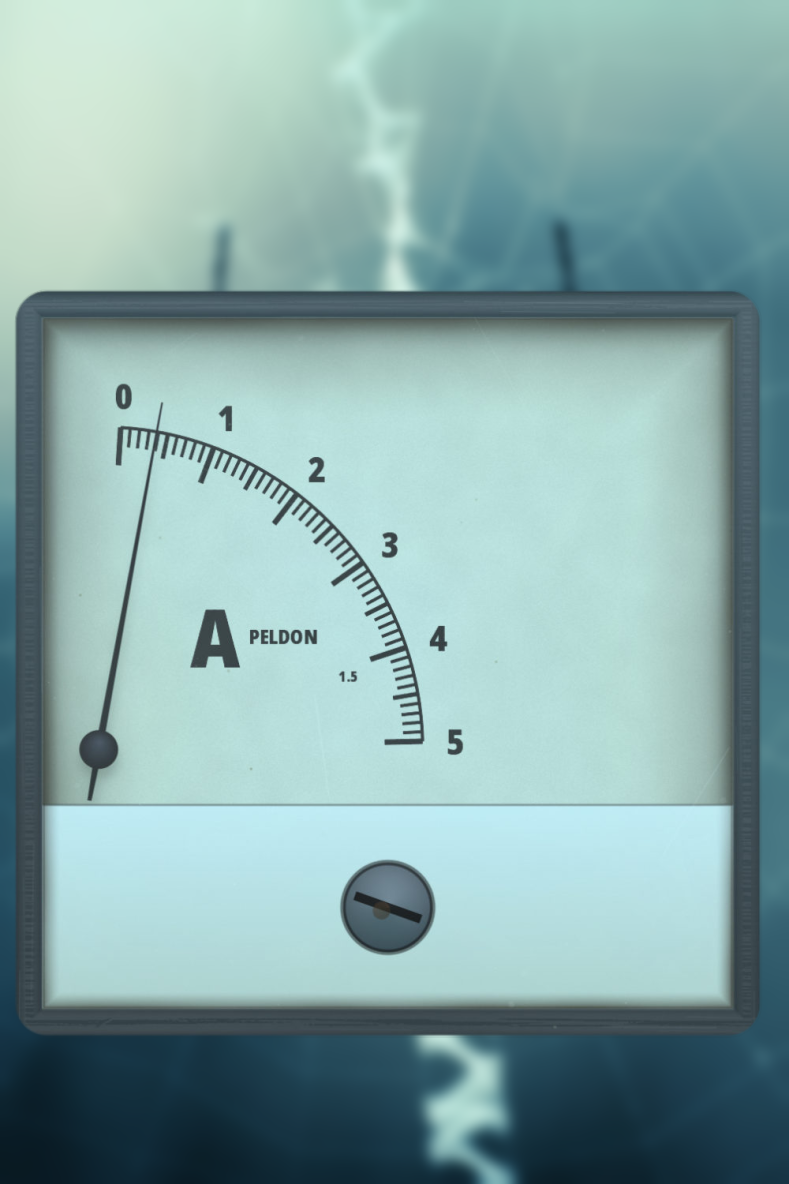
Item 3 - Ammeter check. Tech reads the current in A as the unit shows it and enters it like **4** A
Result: **0.4** A
